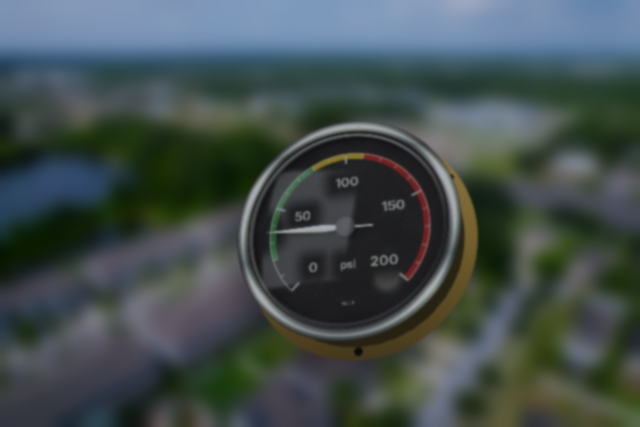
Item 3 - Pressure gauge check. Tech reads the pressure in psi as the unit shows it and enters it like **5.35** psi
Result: **35** psi
